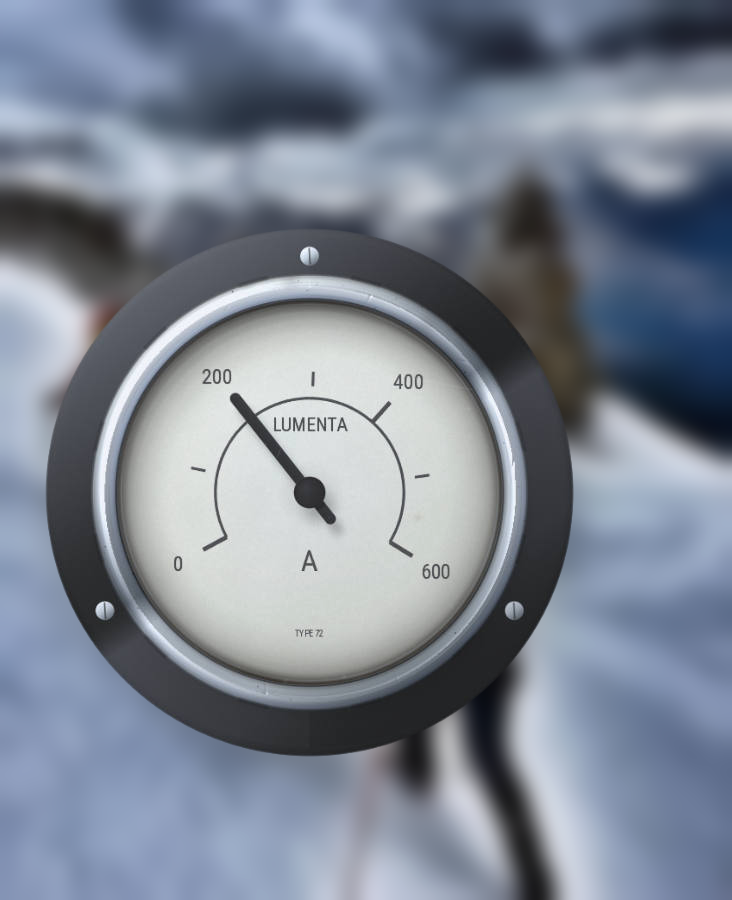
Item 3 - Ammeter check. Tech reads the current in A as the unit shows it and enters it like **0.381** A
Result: **200** A
